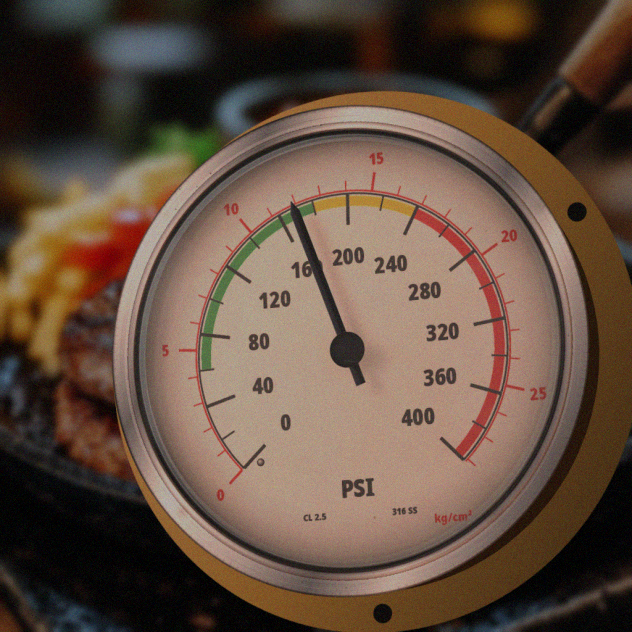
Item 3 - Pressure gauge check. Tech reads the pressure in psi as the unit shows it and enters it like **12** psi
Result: **170** psi
